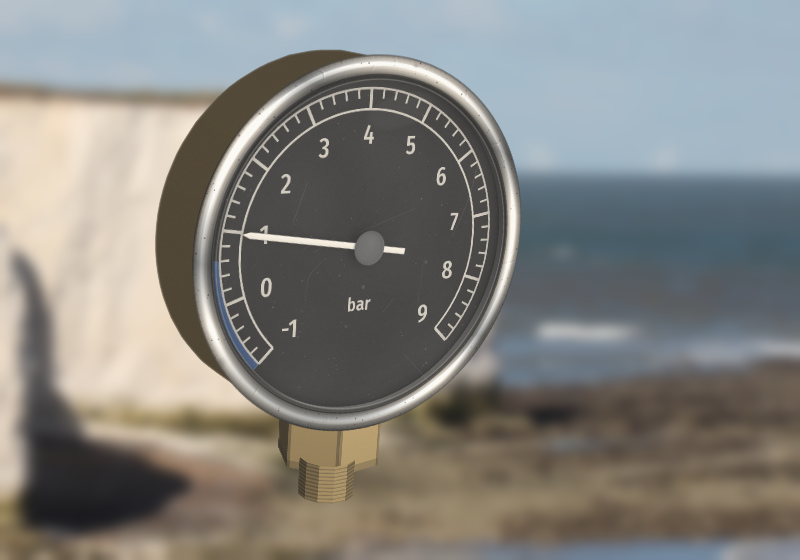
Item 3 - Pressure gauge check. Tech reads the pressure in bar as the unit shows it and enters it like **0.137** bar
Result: **1** bar
